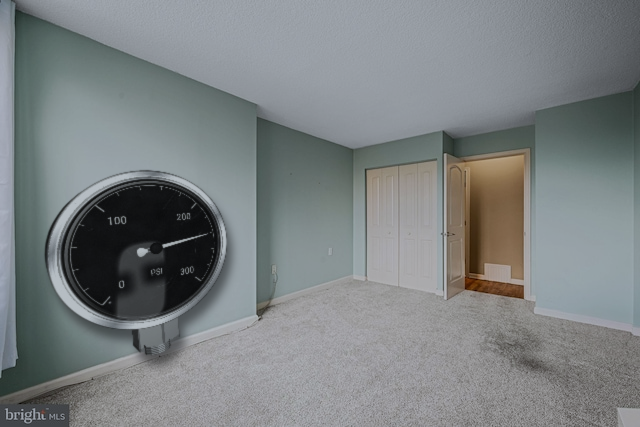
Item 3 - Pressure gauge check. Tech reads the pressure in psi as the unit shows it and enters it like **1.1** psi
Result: **240** psi
